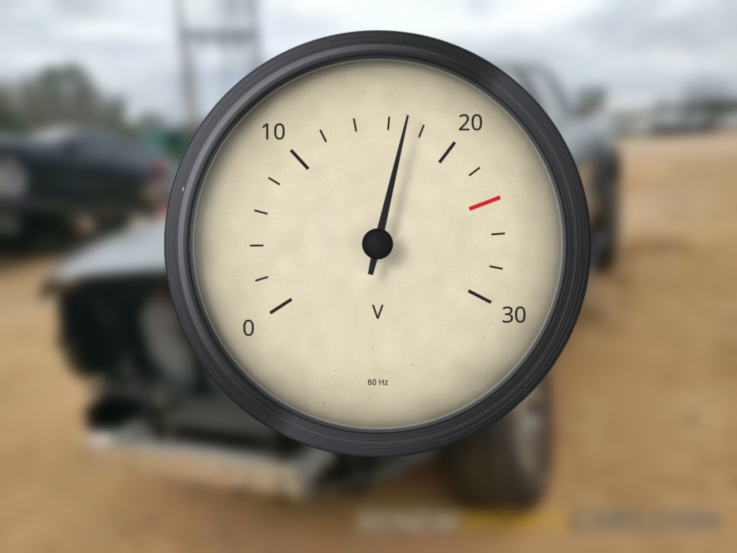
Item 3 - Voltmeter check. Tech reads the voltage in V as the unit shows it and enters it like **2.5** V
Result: **17** V
